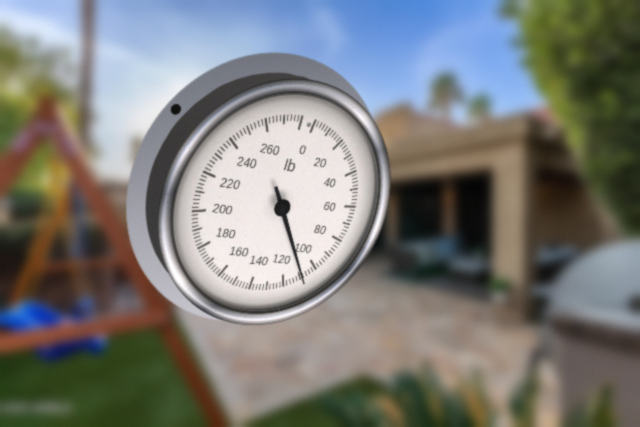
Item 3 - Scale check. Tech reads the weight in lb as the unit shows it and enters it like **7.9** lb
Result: **110** lb
